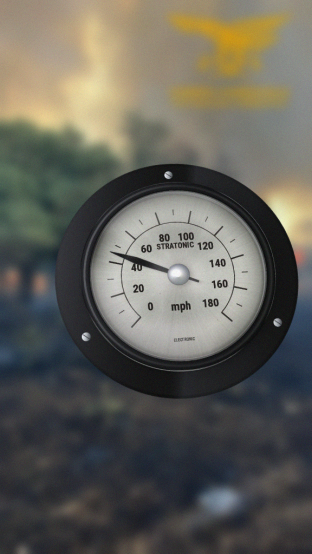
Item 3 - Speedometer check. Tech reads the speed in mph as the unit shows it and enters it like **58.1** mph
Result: **45** mph
